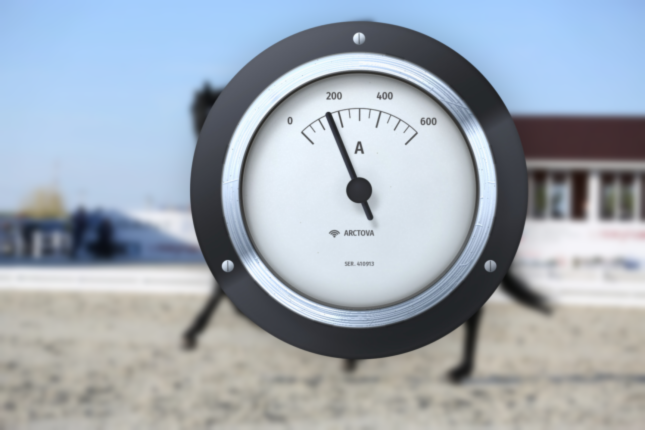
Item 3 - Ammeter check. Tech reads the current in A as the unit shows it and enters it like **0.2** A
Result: **150** A
